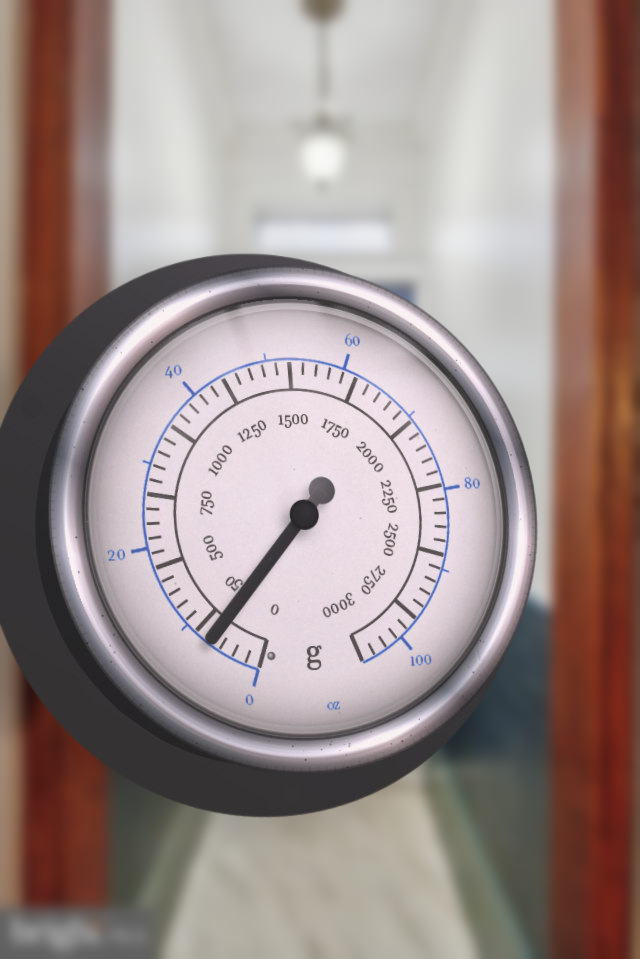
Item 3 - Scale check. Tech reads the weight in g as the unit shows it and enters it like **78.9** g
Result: **200** g
